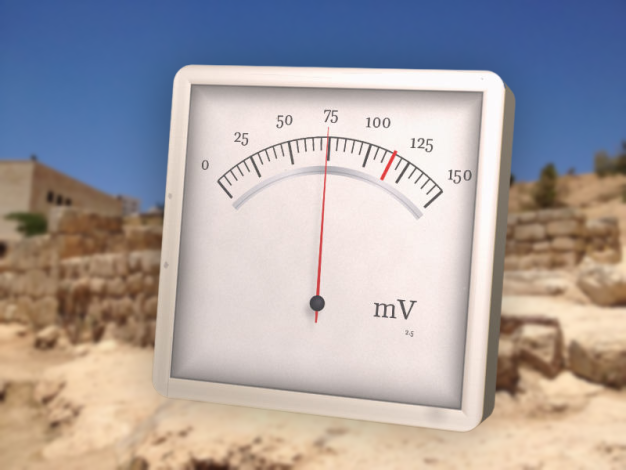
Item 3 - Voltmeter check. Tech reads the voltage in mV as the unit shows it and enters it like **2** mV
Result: **75** mV
